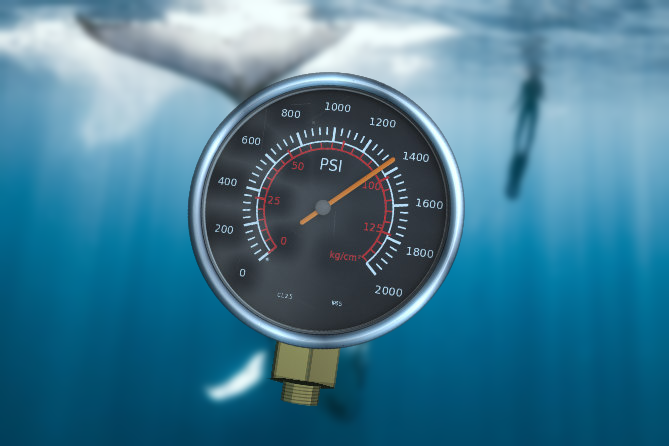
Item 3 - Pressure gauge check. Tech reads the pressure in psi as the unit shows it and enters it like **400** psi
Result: **1360** psi
